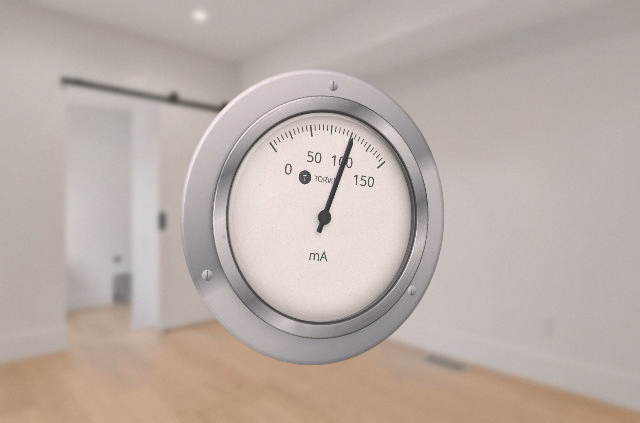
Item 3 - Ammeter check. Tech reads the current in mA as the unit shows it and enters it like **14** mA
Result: **100** mA
